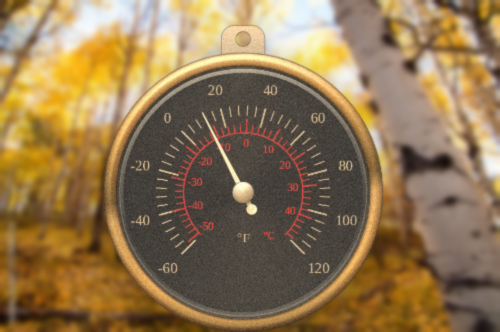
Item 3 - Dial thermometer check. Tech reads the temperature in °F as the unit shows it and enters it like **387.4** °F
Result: **12** °F
